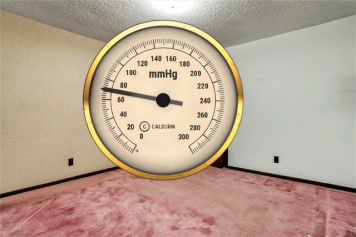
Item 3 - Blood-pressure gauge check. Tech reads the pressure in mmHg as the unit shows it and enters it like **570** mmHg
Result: **70** mmHg
